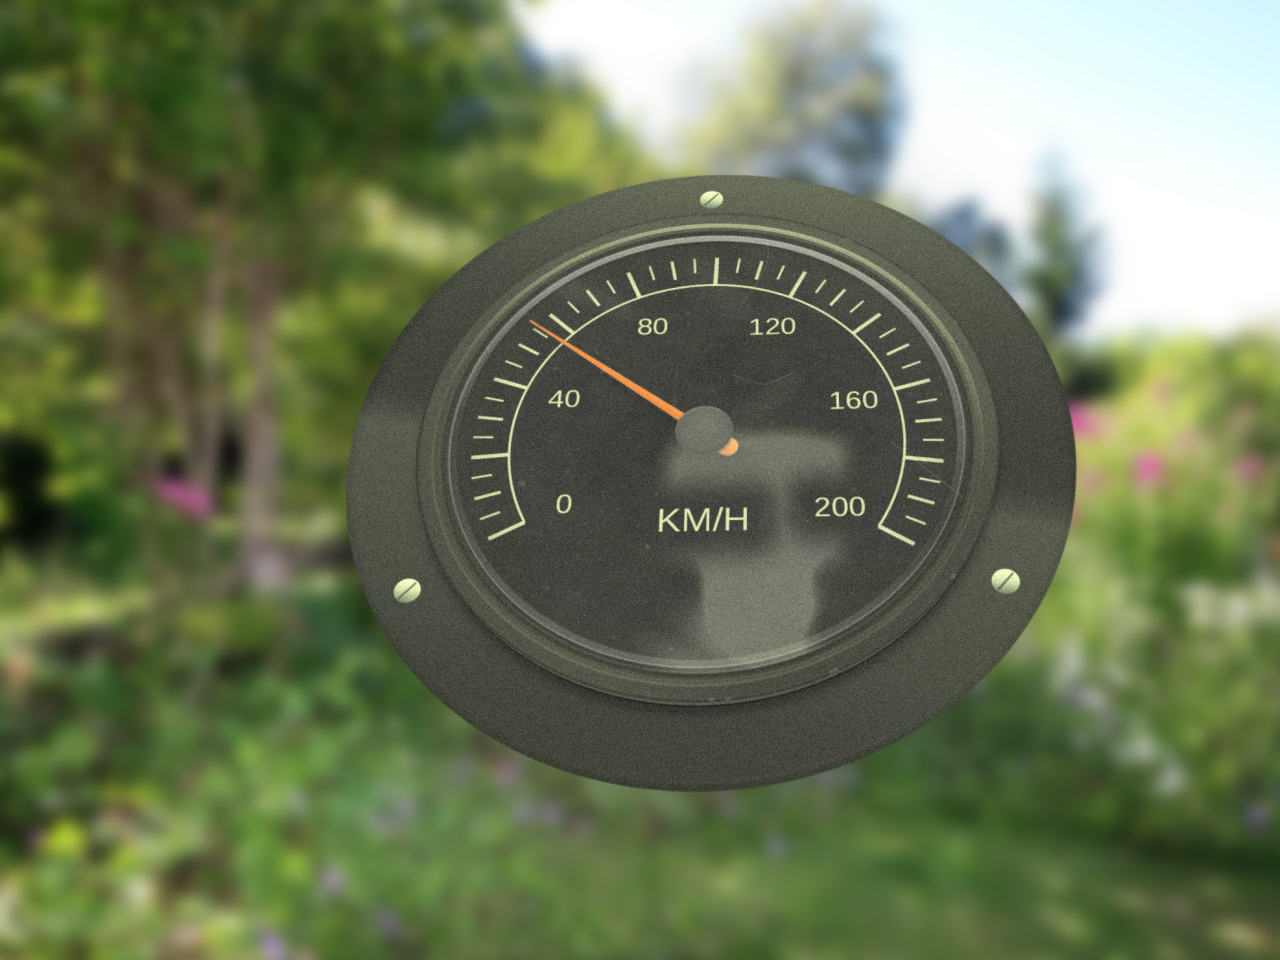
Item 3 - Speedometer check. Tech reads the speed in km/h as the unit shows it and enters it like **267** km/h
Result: **55** km/h
